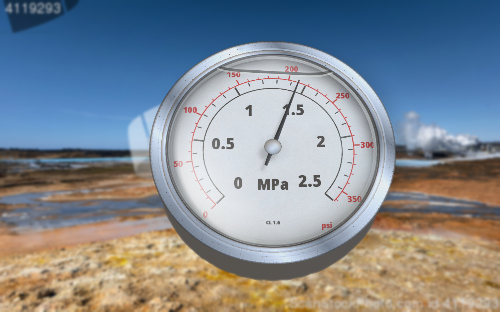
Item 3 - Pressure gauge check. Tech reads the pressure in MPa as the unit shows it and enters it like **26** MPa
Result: **1.45** MPa
